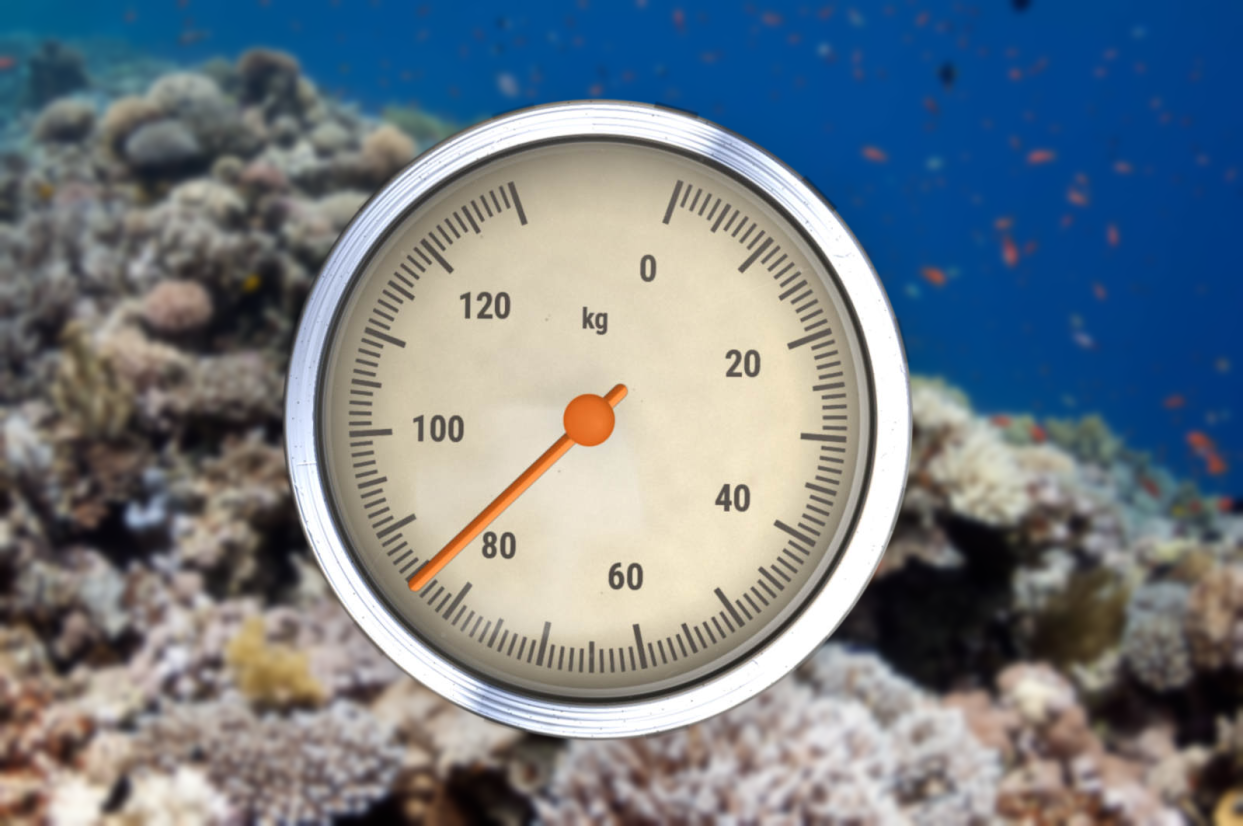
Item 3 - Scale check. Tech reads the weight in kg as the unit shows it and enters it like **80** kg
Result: **84** kg
